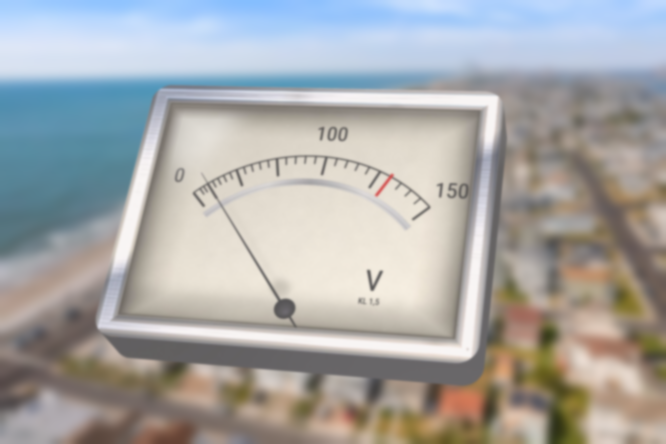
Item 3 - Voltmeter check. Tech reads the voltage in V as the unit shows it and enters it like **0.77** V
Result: **25** V
